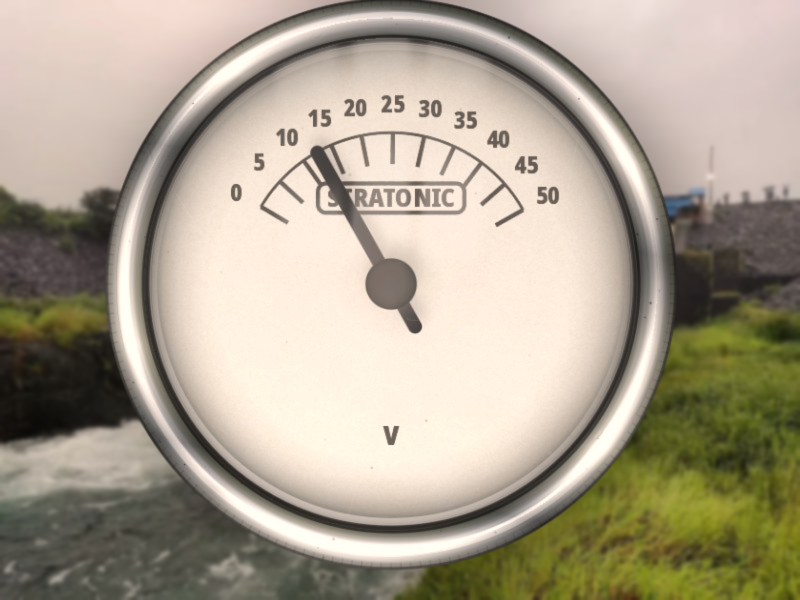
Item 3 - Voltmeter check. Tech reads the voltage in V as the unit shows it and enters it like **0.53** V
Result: **12.5** V
